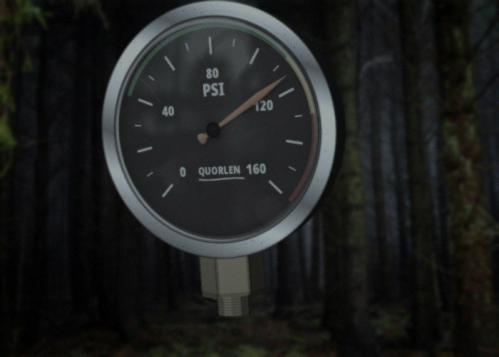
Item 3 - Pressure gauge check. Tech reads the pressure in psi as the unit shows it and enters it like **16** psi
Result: **115** psi
